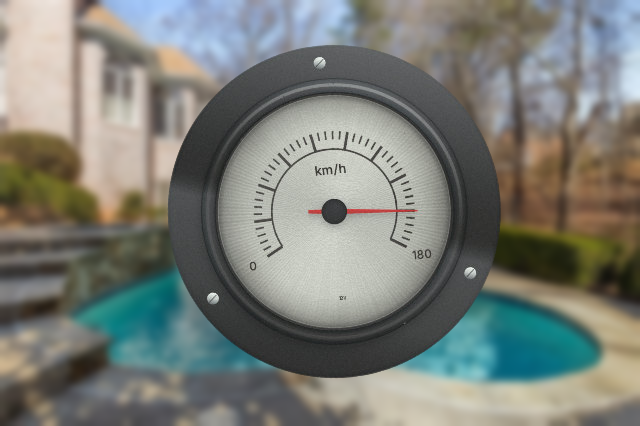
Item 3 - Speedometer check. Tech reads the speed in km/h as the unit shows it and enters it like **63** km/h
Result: **160** km/h
